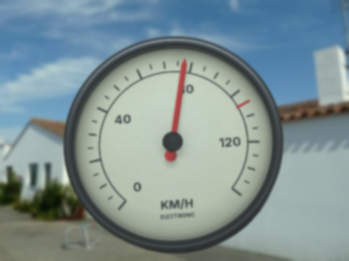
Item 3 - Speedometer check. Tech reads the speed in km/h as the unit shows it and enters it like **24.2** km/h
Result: **77.5** km/h
